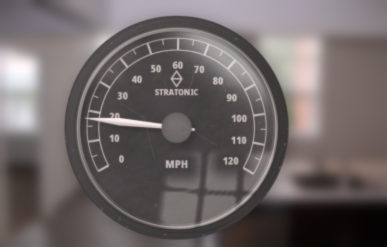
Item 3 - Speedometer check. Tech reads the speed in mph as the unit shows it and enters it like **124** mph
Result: **17.5** mph
